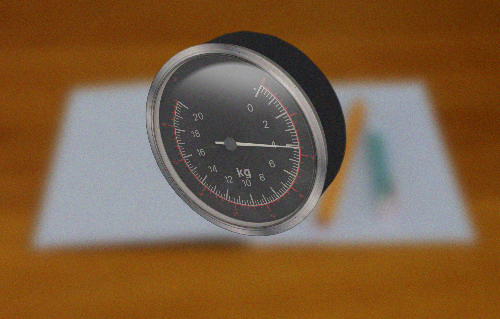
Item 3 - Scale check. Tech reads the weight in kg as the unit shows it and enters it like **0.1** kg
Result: **4** kg
